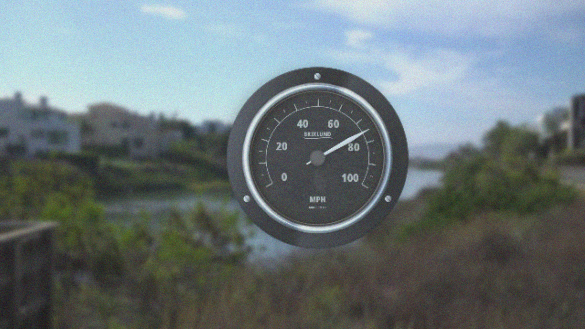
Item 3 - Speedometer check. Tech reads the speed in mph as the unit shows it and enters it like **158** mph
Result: **75** mph
